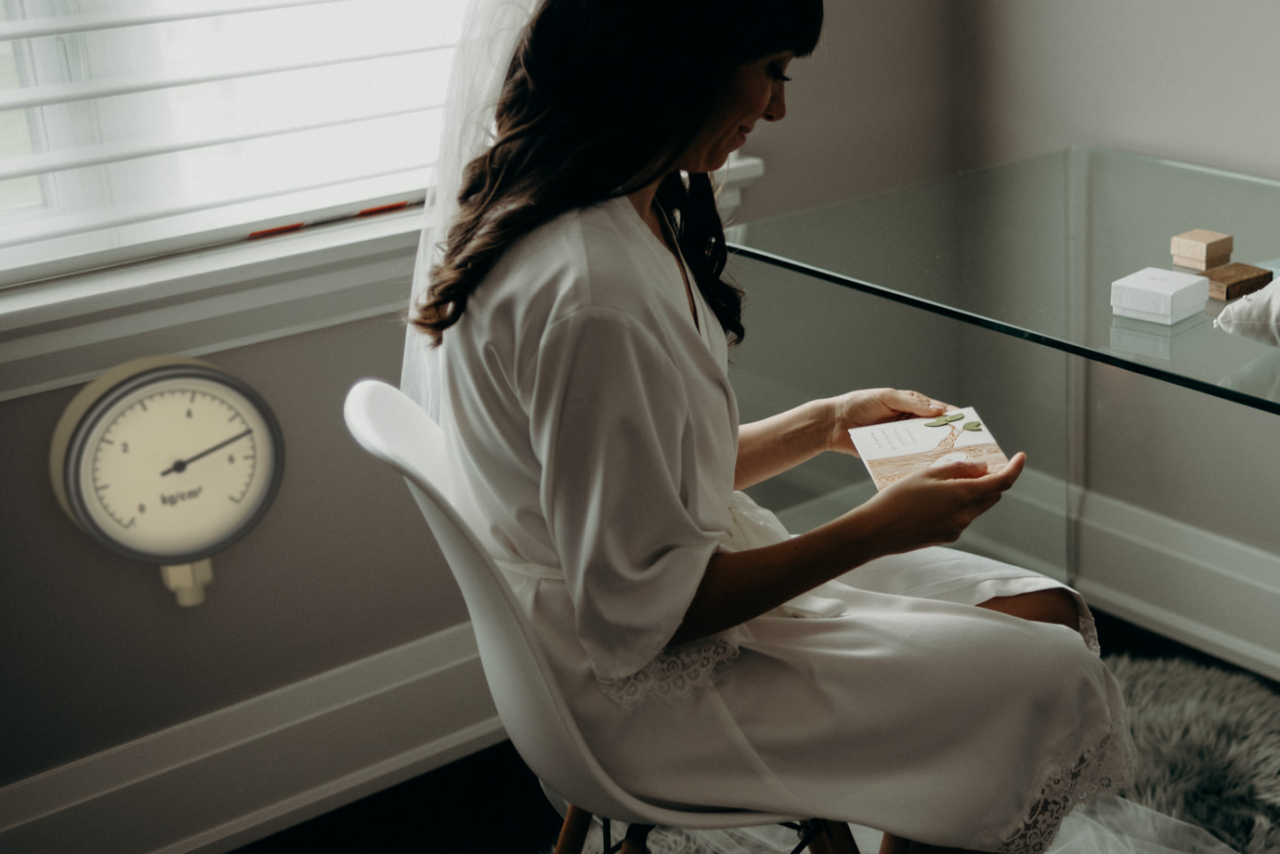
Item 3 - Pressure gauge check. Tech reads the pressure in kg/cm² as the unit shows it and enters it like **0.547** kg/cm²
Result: **5.4** kg/cm²
